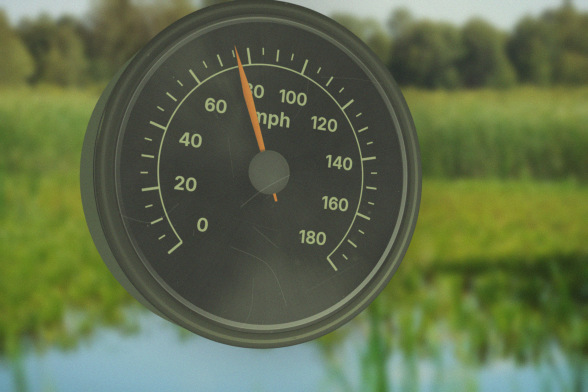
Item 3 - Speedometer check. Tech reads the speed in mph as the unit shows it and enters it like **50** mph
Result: **75** mph
